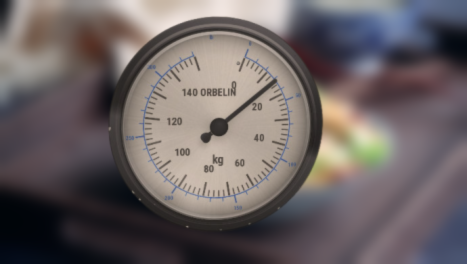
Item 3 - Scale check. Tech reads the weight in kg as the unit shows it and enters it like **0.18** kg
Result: **14** kg
